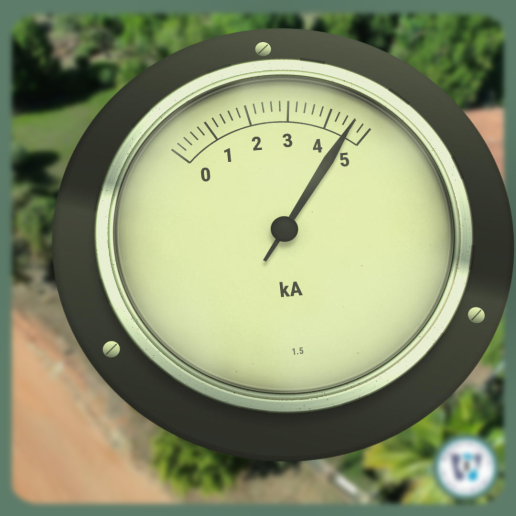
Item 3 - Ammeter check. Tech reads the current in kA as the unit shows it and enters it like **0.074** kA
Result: **4.6** kA
